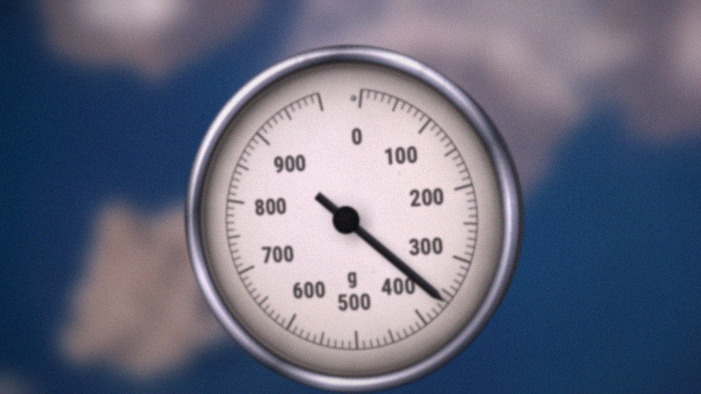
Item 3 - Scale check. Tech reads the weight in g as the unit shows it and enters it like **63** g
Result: **360** g
